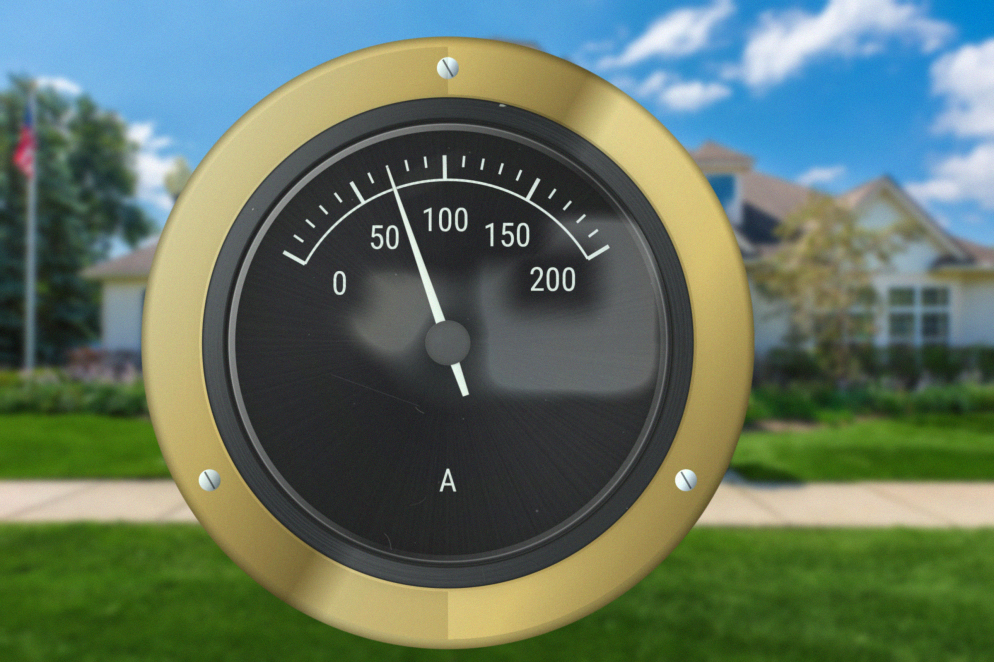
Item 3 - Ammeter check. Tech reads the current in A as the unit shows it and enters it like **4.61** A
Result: **70** A
